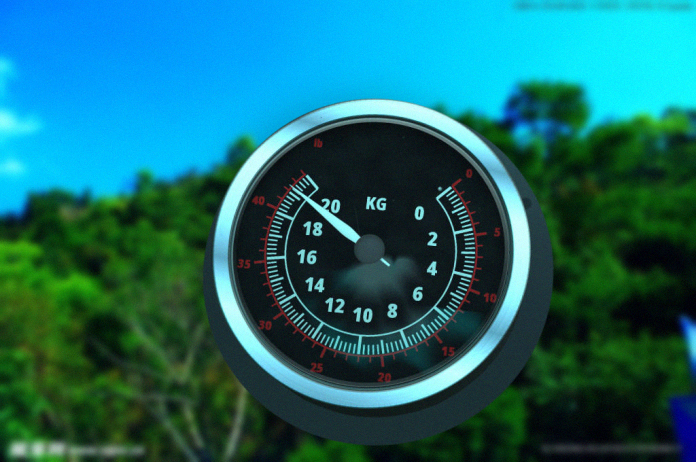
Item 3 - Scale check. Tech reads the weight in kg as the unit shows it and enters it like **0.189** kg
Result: **19.2** kg
